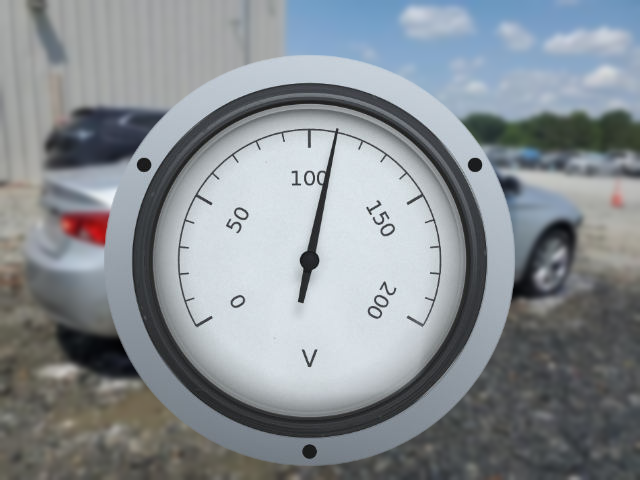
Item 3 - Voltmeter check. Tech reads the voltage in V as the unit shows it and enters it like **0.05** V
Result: **110** V
